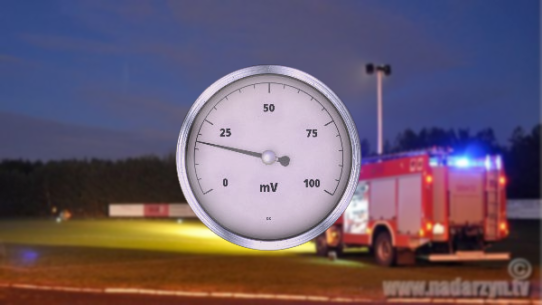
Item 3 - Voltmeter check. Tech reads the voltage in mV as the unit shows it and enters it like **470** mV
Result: **17.5** mV
